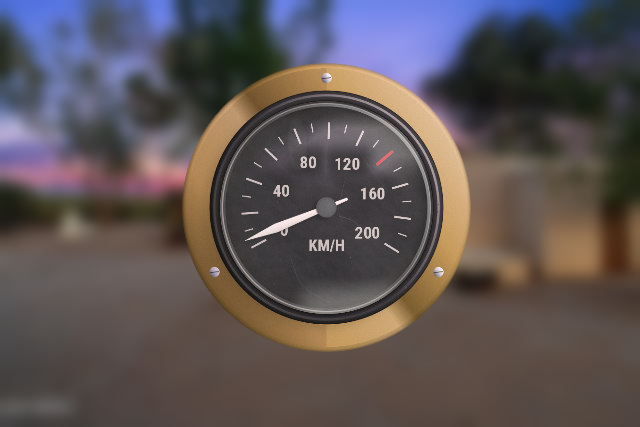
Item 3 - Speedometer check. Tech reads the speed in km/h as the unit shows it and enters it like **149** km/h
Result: **5** km/h
